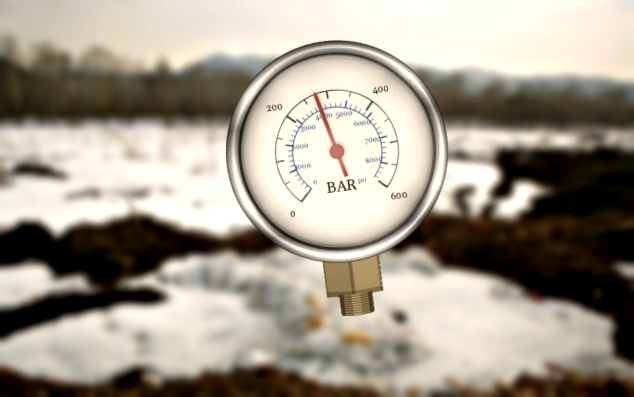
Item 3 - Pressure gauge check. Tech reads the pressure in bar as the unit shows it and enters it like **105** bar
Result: **275** bar
